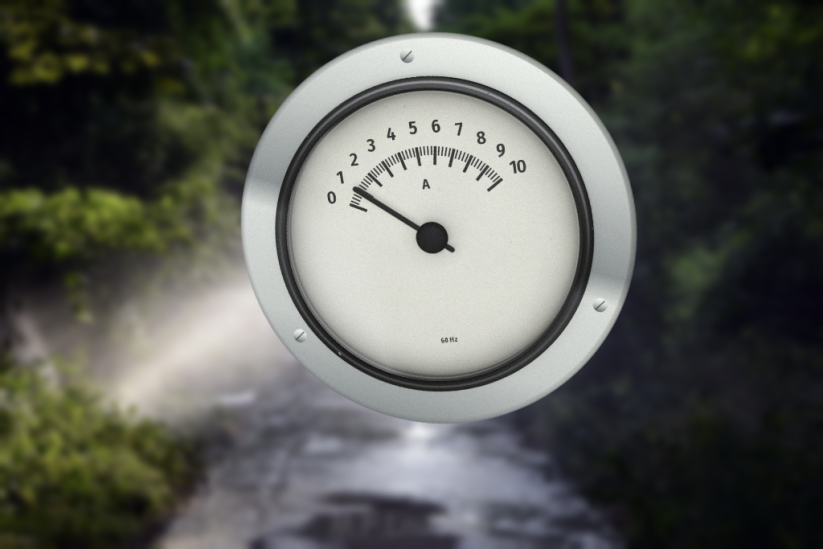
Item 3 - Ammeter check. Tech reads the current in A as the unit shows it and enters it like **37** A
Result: **1** A
